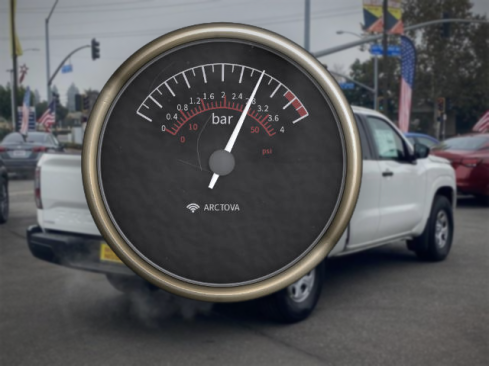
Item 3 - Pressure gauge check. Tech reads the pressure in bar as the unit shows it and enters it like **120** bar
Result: **2.8** bar
